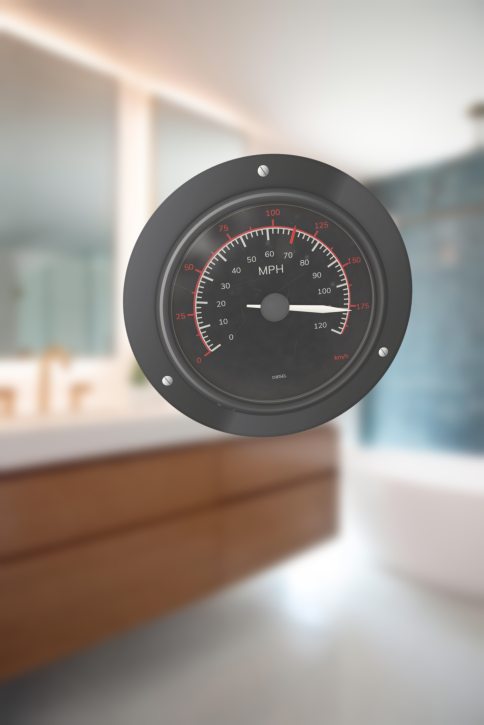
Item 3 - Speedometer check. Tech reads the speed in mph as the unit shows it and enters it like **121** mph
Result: **110** mph
